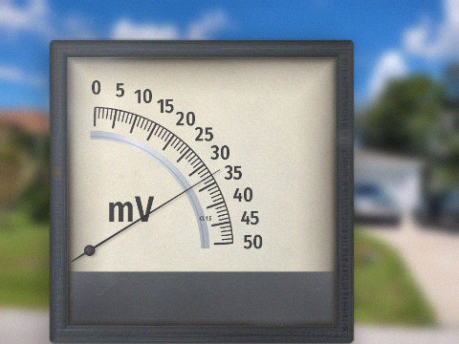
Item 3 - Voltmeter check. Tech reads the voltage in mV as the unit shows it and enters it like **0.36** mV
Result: **33** mV
